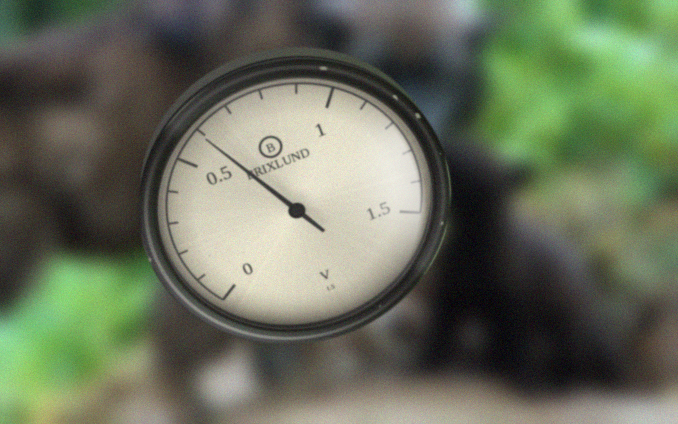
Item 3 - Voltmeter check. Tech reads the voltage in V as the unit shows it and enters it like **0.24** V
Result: **0.6** V
